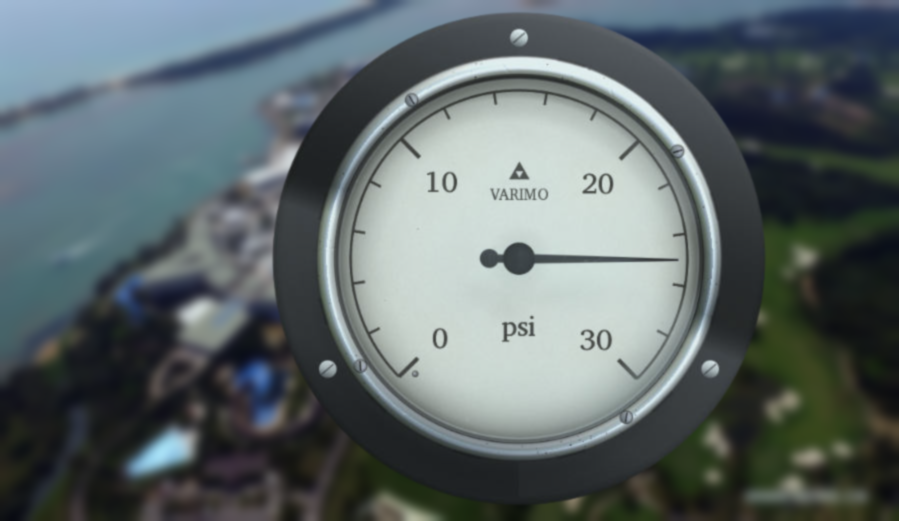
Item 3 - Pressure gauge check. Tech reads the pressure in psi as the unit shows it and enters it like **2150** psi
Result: **25** psi
